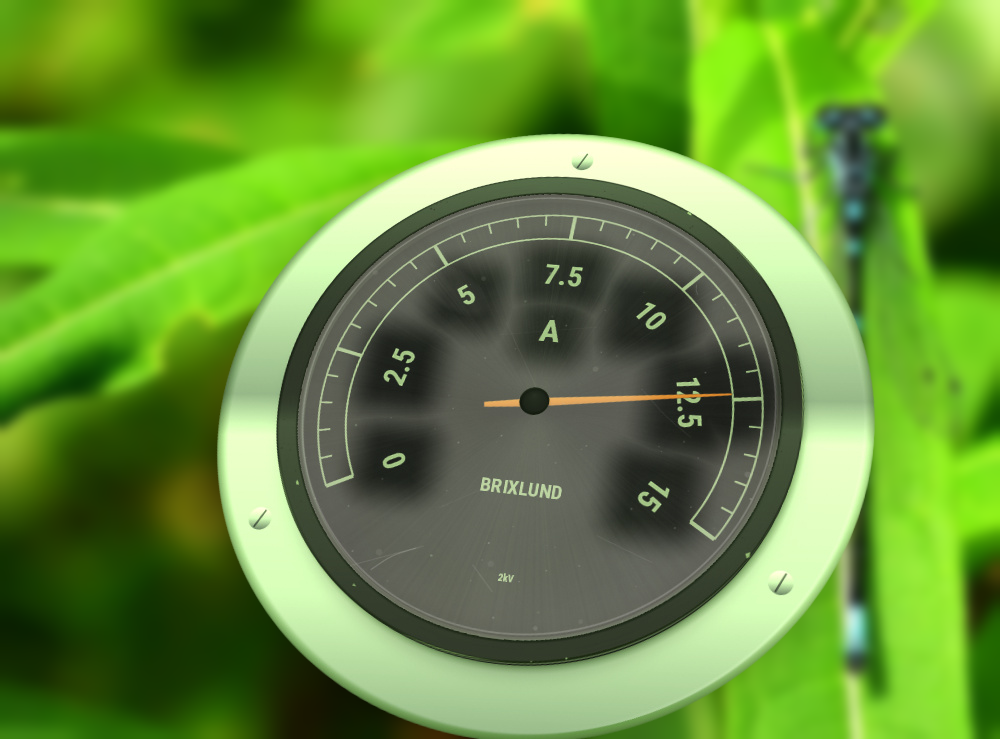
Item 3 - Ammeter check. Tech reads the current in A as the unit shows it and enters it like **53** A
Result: **12.5** A
